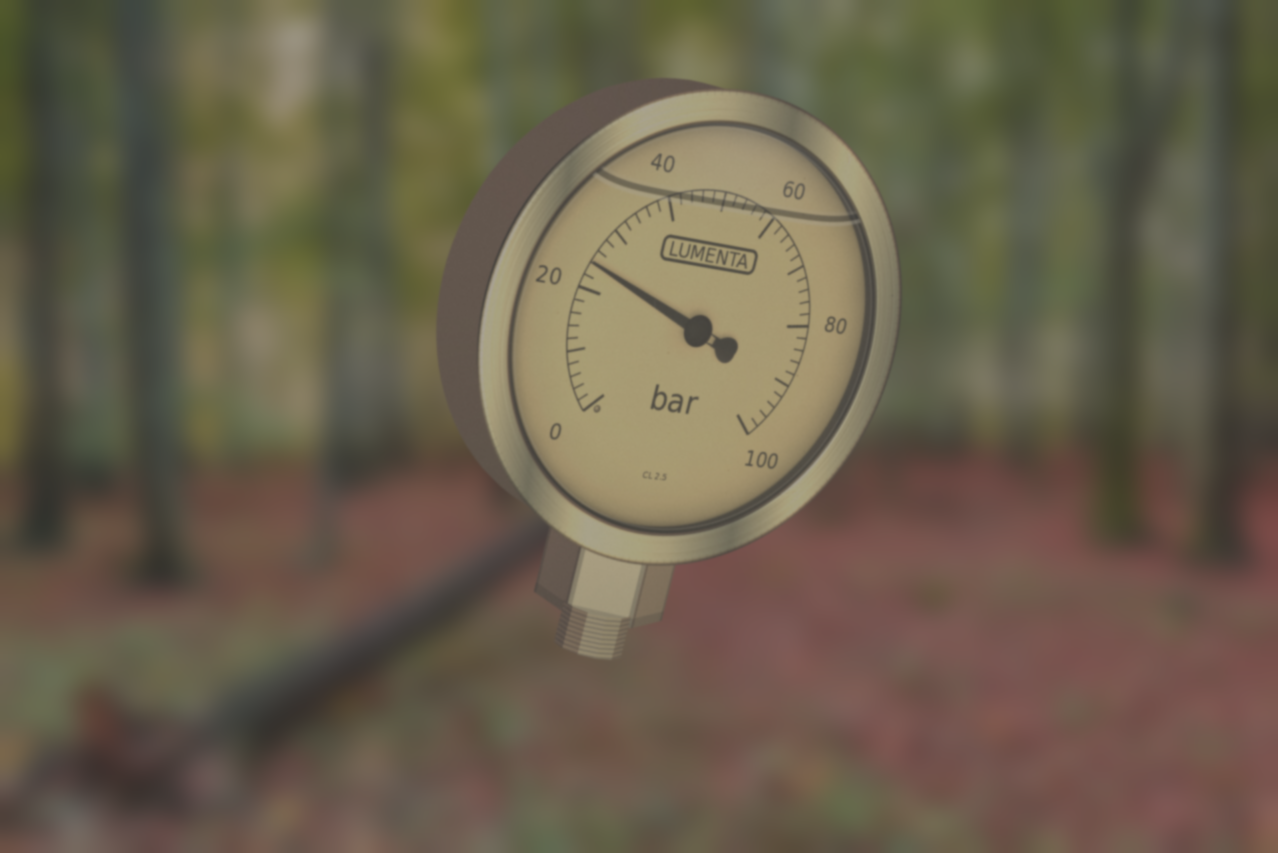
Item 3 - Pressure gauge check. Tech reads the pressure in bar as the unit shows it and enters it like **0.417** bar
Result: **24** bar
